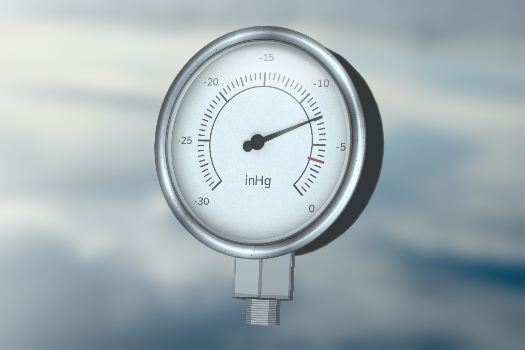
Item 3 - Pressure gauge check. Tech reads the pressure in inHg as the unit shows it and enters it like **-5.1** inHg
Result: **-7.5** inHg
